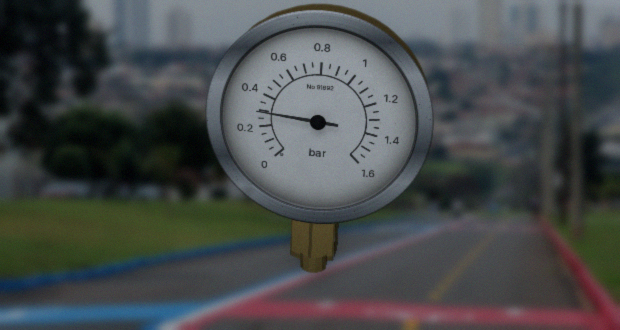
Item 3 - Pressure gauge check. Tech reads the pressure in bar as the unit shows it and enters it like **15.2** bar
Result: **0.3** bar
